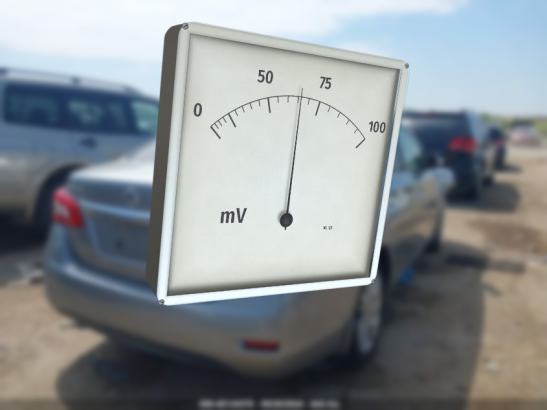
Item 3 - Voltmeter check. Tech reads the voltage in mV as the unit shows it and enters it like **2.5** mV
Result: **65** mV
